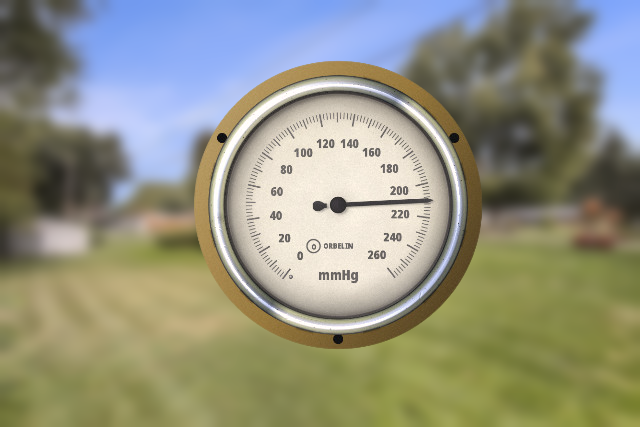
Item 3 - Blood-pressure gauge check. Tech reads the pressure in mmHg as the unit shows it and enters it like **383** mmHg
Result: **210** mmHg
